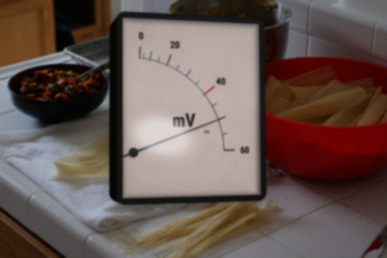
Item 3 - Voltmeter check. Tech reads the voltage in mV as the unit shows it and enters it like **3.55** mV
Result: **50** mV
